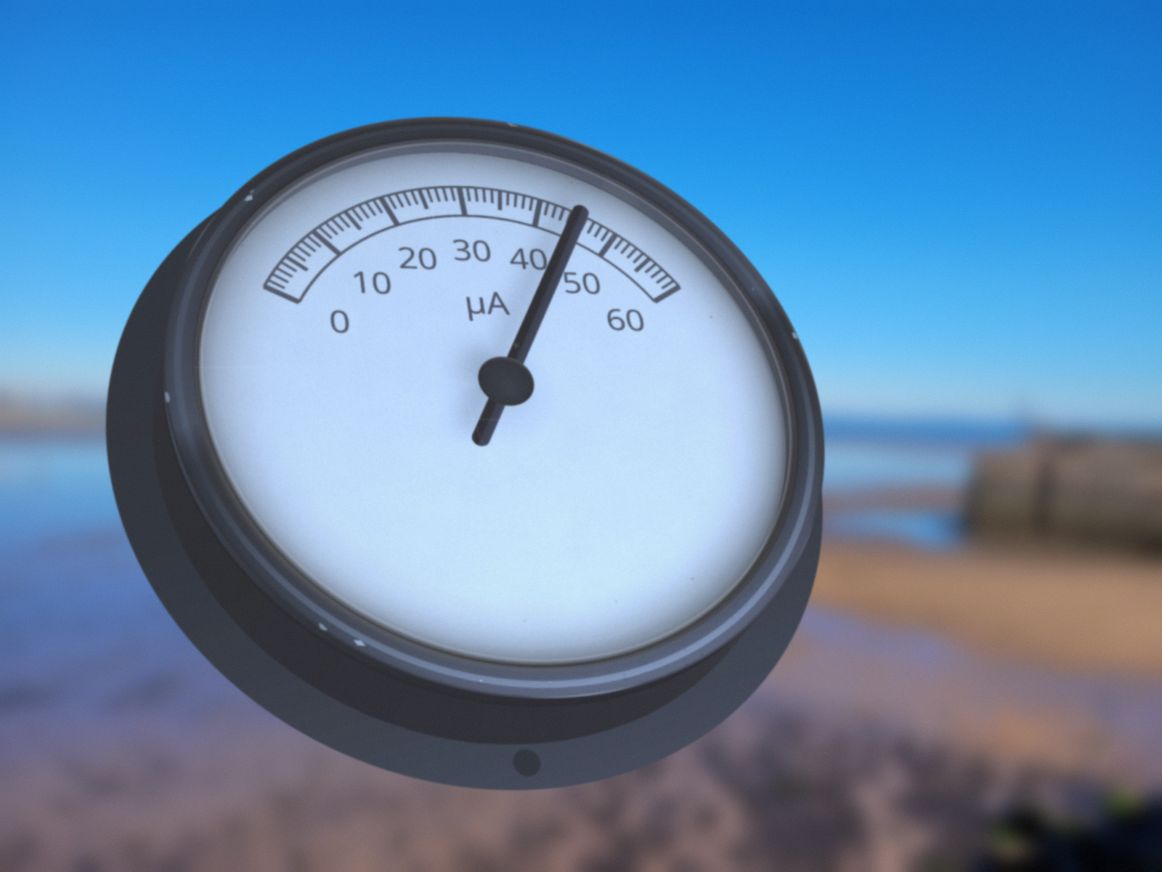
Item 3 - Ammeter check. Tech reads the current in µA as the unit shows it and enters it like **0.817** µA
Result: **45** µA
